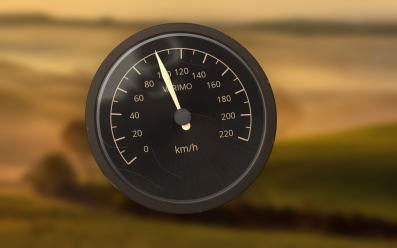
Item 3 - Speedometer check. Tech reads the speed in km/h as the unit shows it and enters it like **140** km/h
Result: **100** km/h
